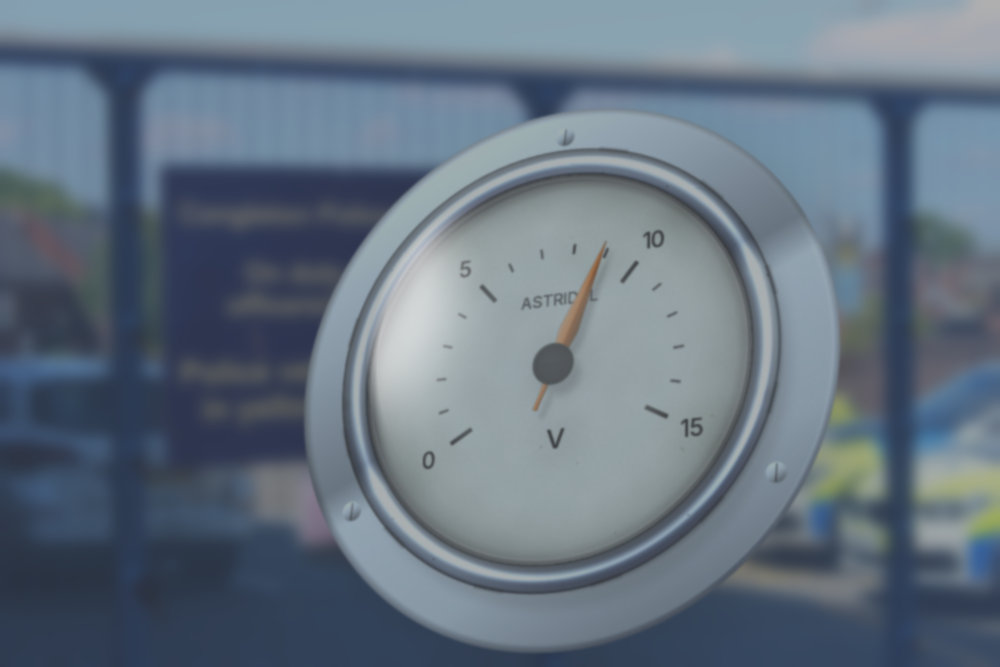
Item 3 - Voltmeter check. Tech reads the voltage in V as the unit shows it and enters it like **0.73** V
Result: **9** V
